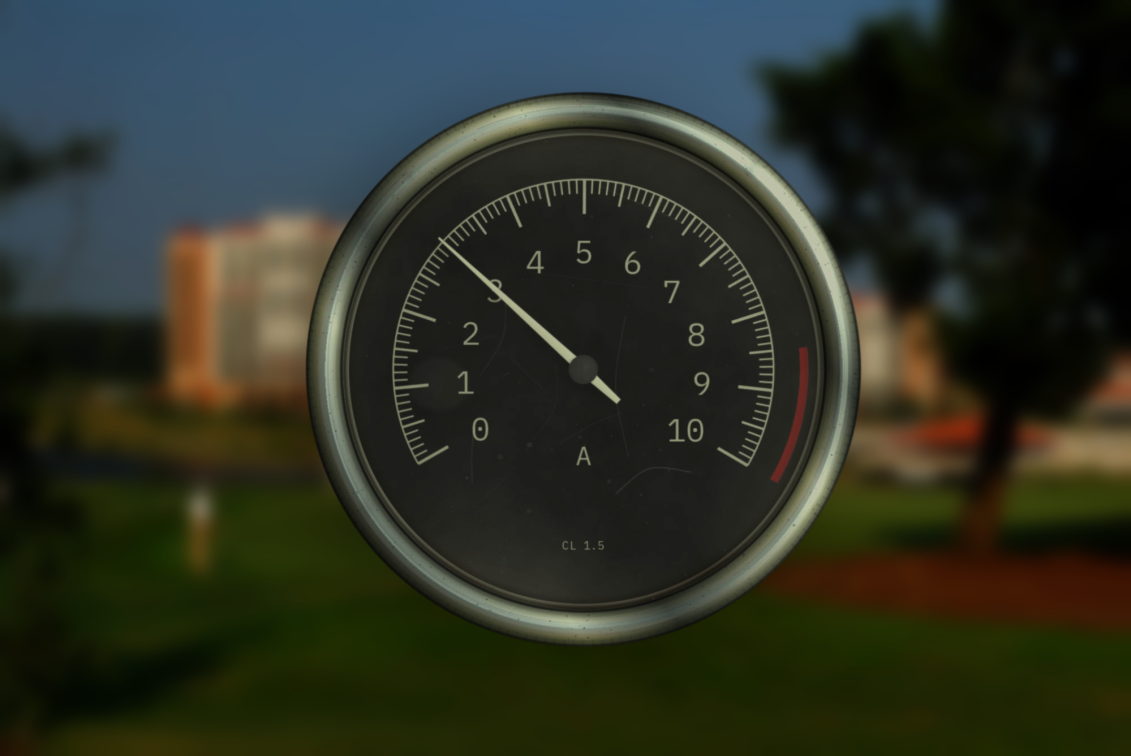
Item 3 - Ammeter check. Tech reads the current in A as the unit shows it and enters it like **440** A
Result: **3** A
